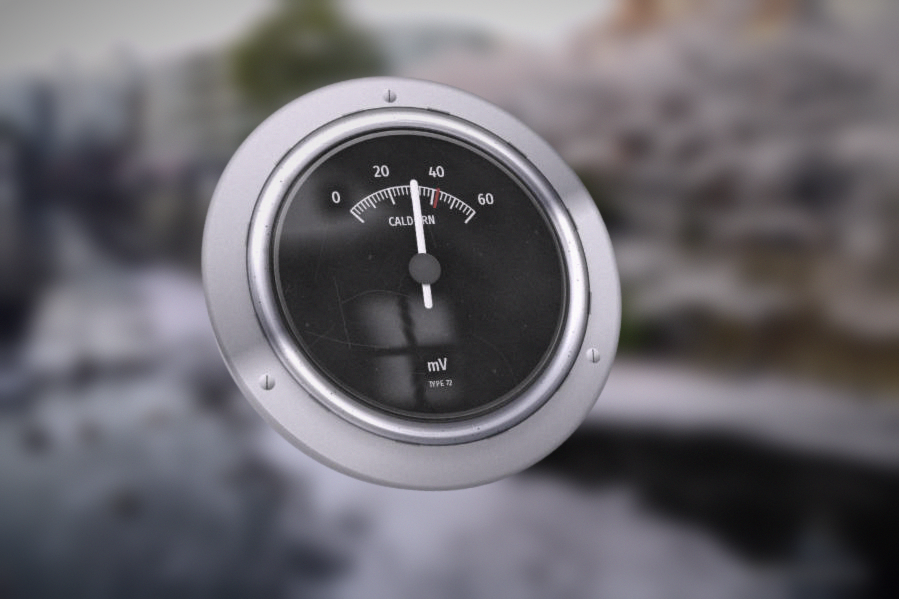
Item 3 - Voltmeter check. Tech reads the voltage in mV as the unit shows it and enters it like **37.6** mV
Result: **30** mV
